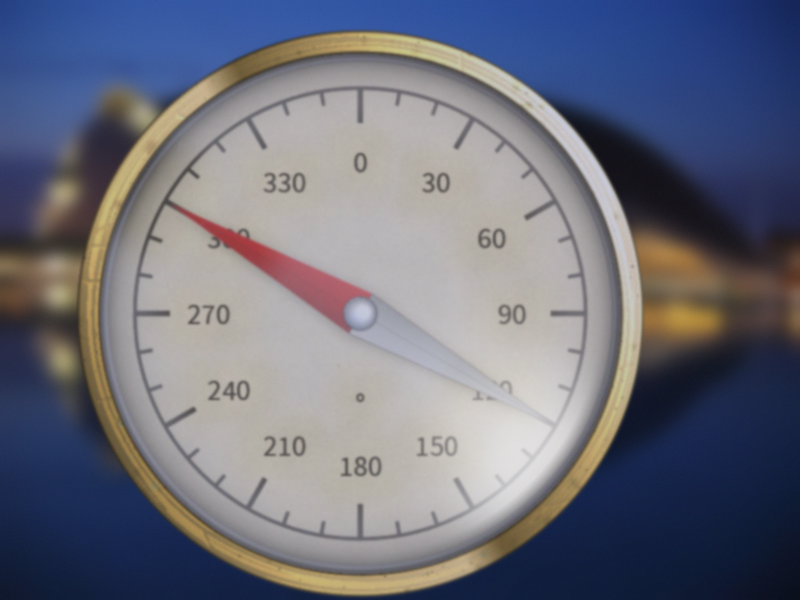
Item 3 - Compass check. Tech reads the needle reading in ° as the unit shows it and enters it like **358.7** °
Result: **300** °
